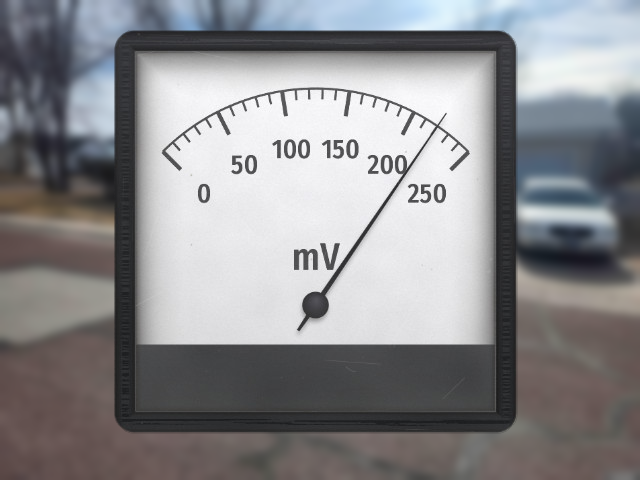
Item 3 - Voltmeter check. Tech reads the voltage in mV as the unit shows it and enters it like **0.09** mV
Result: **220** mV
